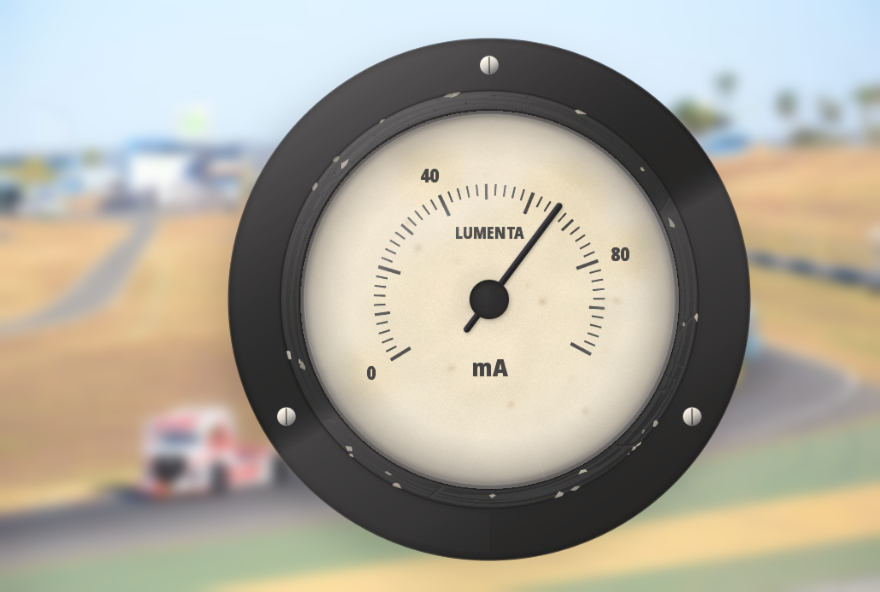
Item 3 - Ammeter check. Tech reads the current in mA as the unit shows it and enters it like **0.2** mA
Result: **66** mA
